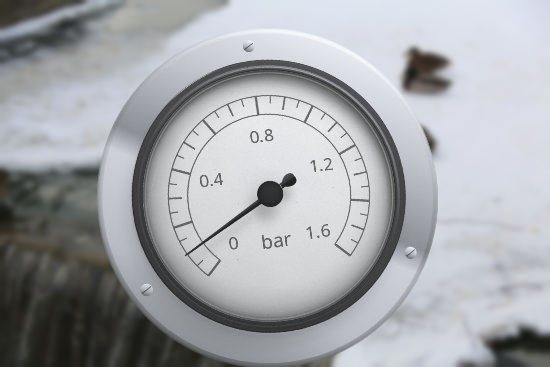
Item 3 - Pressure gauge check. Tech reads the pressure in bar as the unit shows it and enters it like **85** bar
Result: **0.1** bar
